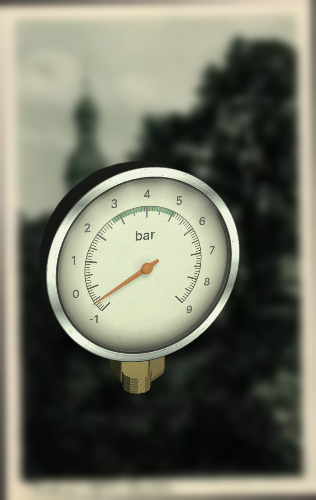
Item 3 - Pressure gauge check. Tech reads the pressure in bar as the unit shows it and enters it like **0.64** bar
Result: **-0.5** bar
